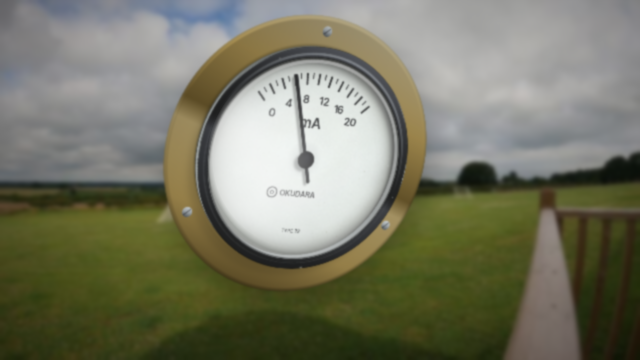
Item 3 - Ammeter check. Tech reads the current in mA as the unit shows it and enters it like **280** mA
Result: **6** mA
